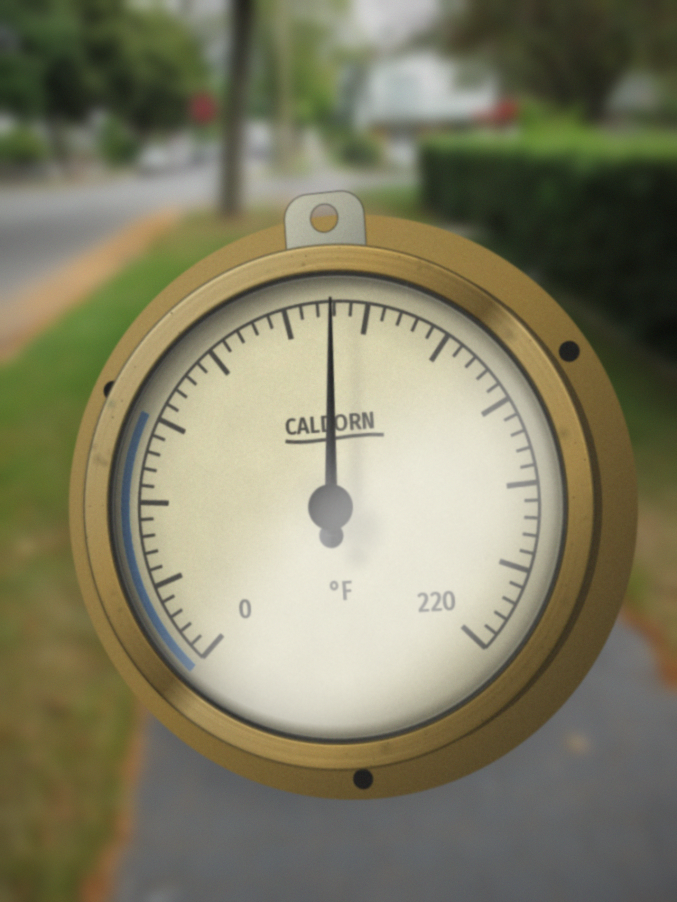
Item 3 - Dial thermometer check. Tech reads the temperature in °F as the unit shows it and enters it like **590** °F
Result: **112** °F
